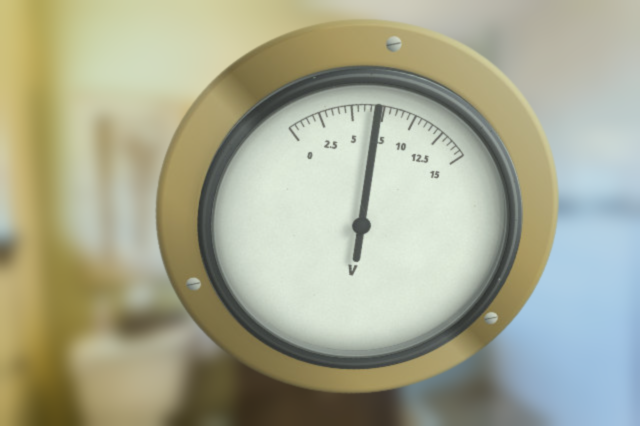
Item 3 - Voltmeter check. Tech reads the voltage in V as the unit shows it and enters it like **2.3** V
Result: **7** V
